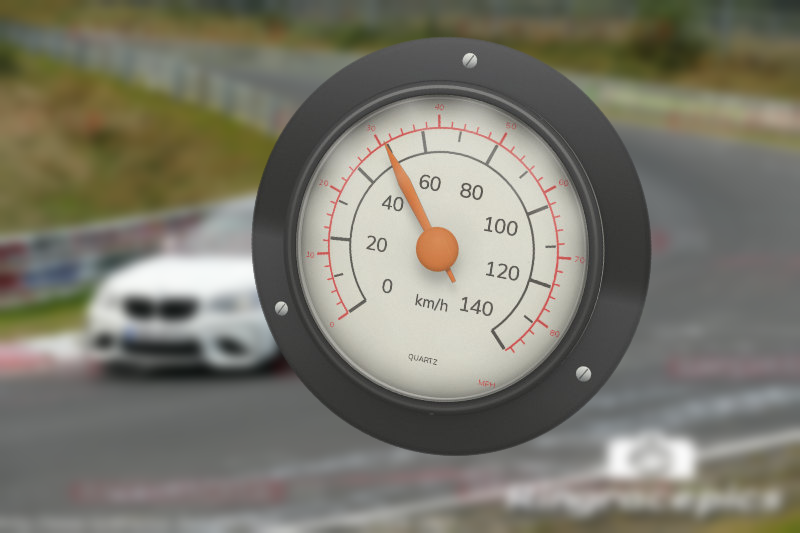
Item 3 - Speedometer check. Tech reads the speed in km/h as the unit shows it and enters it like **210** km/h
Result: **50** km/h
